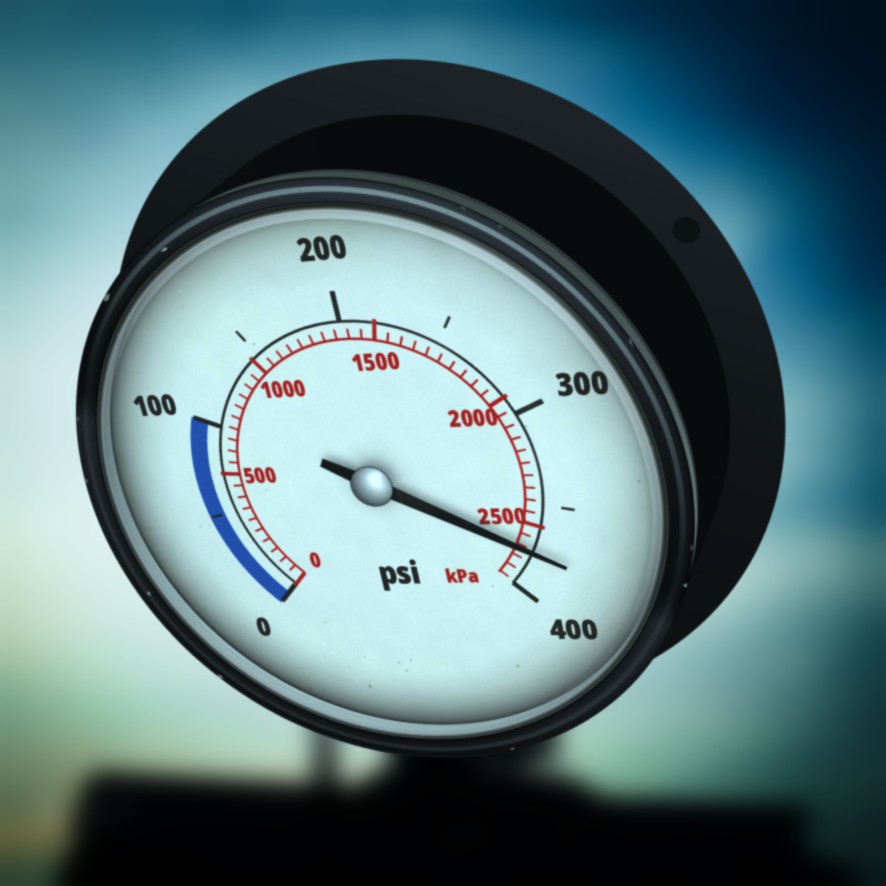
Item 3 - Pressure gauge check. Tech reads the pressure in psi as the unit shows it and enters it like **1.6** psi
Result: **375** psi
